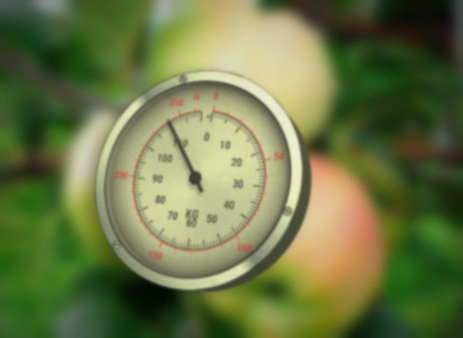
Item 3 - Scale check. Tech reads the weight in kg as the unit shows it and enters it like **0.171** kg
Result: **110** kg
